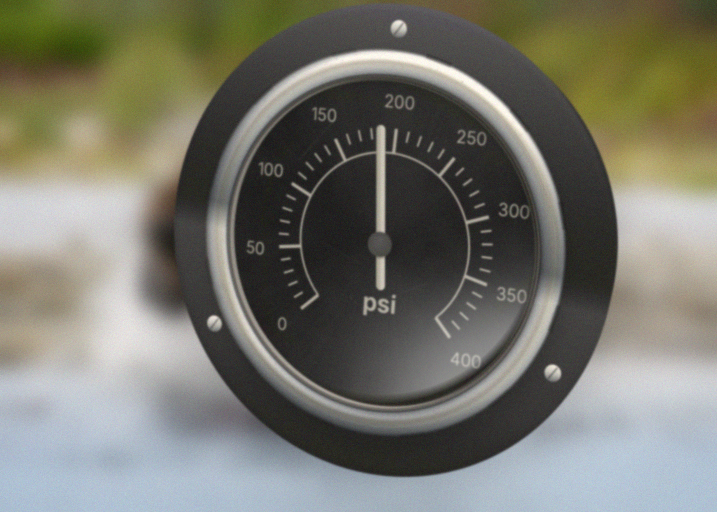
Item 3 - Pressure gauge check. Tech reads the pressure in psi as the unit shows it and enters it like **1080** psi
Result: **190** psi
